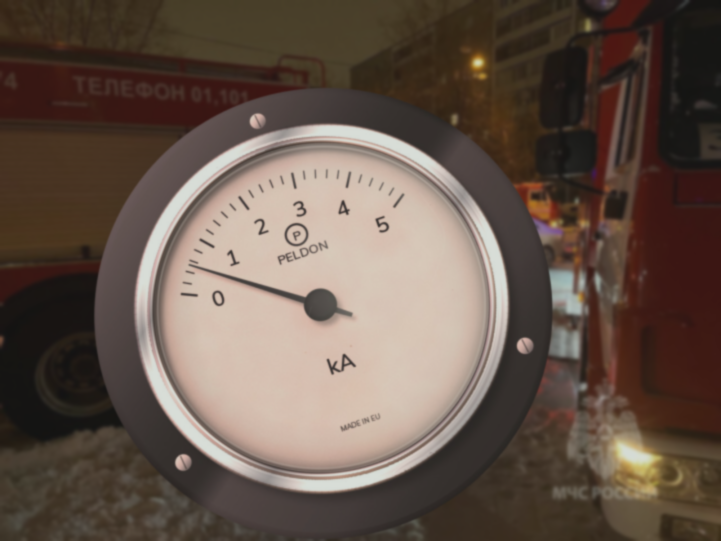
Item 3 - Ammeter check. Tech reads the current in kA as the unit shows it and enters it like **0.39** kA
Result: **0.5** kA
